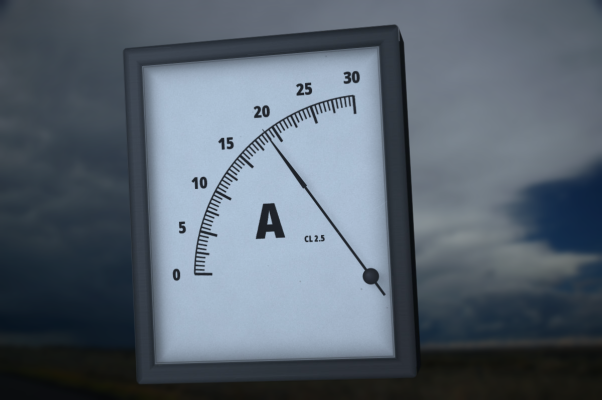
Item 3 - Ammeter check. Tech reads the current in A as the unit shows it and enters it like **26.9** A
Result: **19** A
